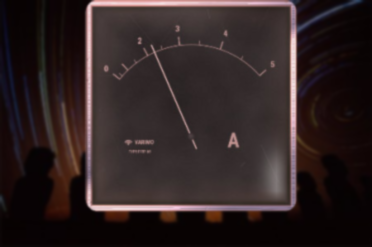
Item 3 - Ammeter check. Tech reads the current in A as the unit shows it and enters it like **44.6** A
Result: **2.25** A
